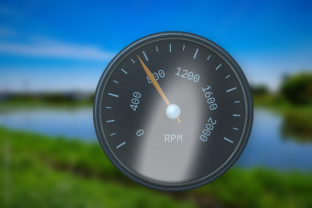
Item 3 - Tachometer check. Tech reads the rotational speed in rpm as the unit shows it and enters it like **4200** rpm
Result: **750** rpm
